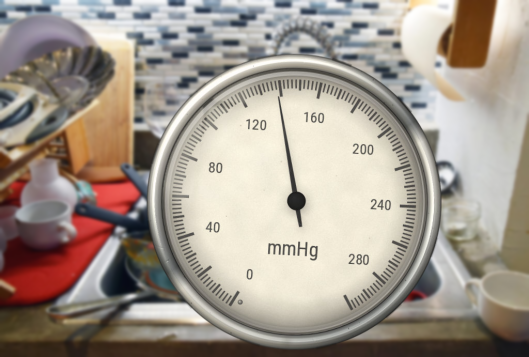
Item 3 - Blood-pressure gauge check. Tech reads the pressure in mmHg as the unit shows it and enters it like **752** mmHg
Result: **138** mmHg
